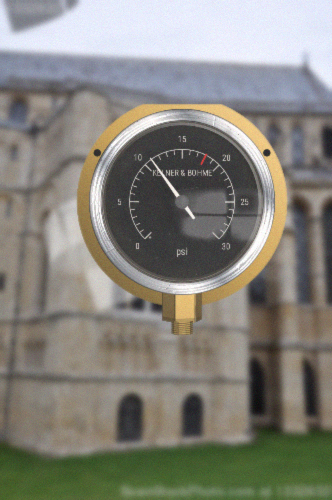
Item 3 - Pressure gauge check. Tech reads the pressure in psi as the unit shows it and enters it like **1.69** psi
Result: **11** psi
